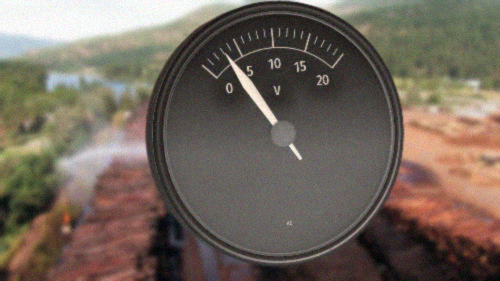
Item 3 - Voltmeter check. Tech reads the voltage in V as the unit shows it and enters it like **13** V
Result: **3** V
